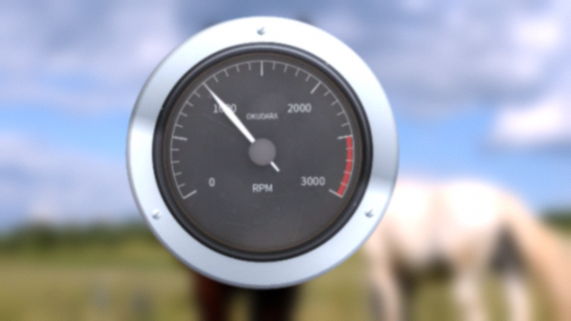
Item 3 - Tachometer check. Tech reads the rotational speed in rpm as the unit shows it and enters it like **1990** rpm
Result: **1000** rpm
